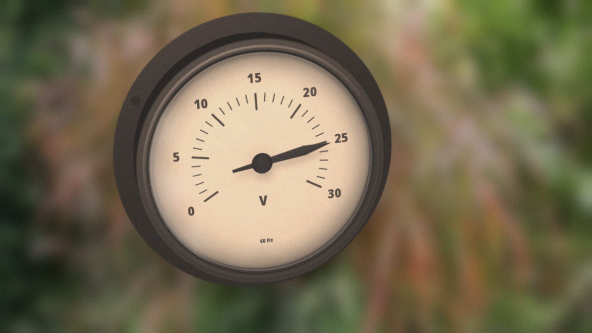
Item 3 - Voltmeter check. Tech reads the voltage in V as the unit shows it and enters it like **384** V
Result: **25** V
